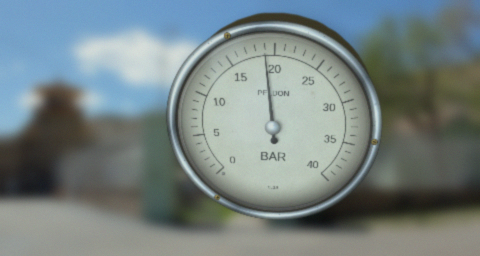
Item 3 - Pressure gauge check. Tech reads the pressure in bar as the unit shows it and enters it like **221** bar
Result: **19** bar
